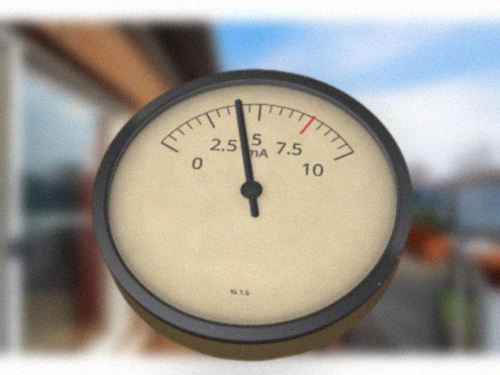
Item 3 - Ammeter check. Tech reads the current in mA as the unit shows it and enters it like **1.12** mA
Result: **4** mA
